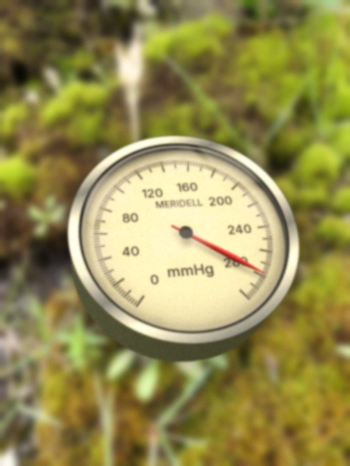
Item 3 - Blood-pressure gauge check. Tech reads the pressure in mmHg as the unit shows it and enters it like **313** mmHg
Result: **280** mmHg
